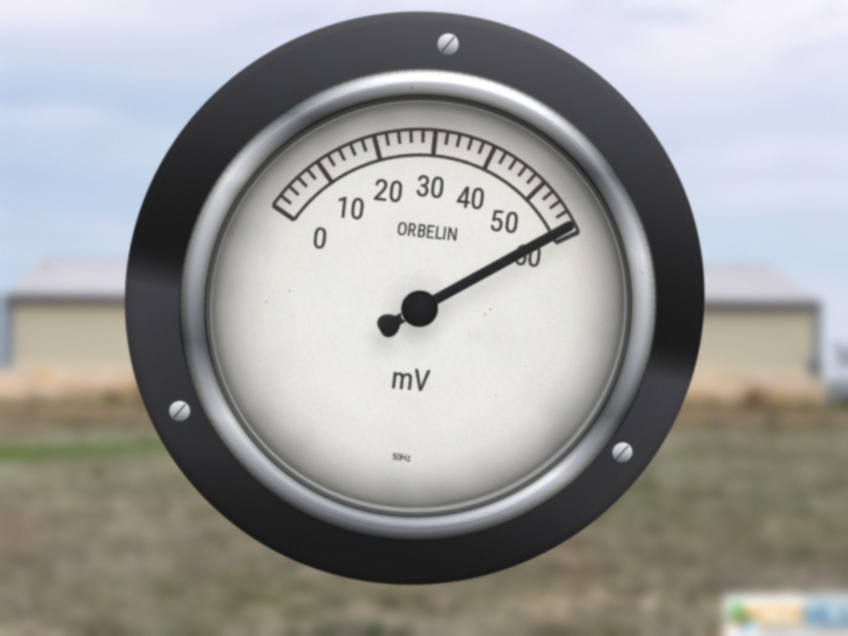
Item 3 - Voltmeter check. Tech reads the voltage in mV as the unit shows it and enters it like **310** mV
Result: **58** mV
